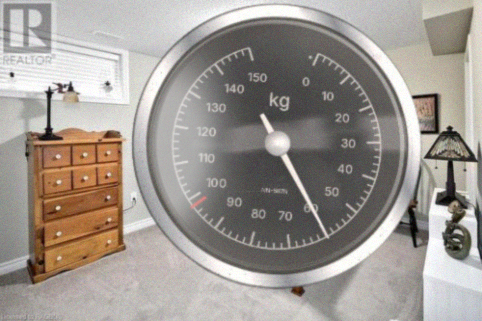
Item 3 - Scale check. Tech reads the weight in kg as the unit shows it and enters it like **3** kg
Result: **60** kg
